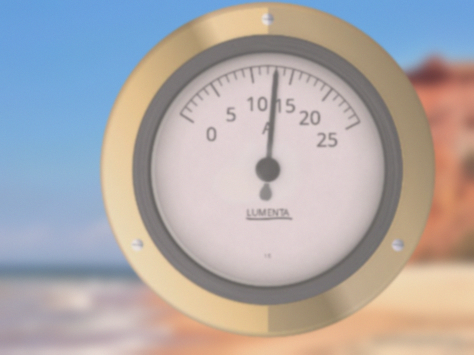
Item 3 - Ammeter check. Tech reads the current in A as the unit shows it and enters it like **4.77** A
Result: **13** A
